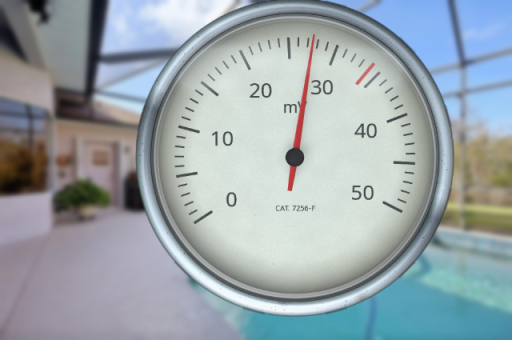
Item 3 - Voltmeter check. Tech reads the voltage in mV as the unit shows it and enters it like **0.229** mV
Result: **27.5** mV
